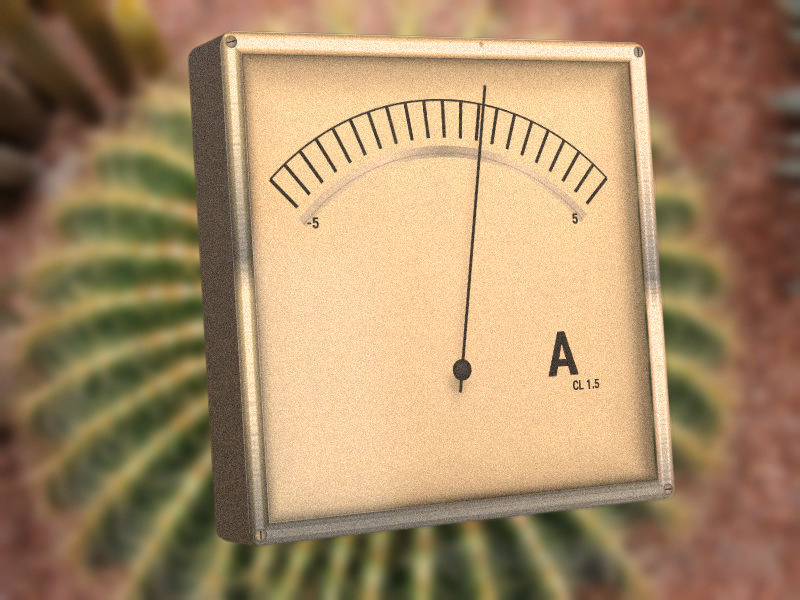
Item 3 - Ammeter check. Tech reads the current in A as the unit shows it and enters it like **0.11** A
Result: **1** A
